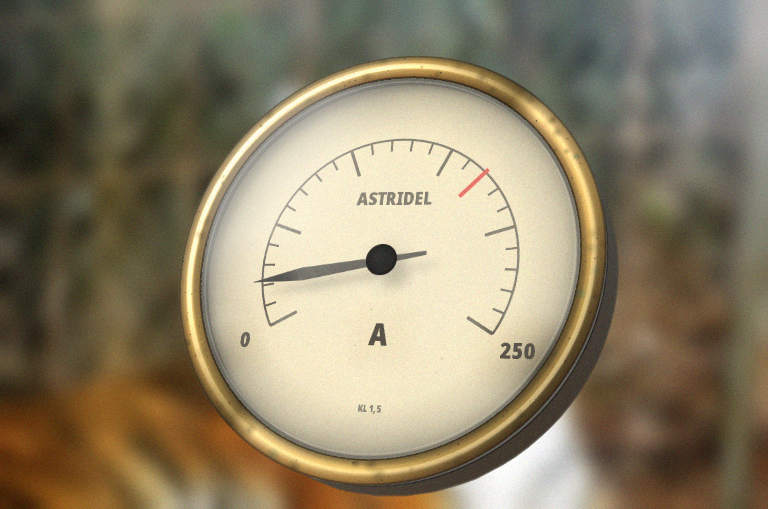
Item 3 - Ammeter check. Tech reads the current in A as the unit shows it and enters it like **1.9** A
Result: **20** A
